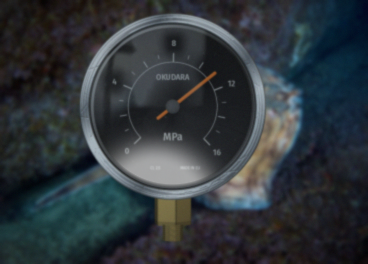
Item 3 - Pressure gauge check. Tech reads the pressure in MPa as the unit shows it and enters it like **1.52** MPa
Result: **11** MPa
